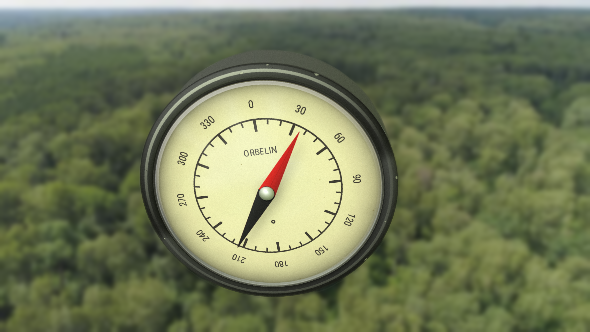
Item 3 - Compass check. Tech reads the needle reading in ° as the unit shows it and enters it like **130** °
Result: **35** °
